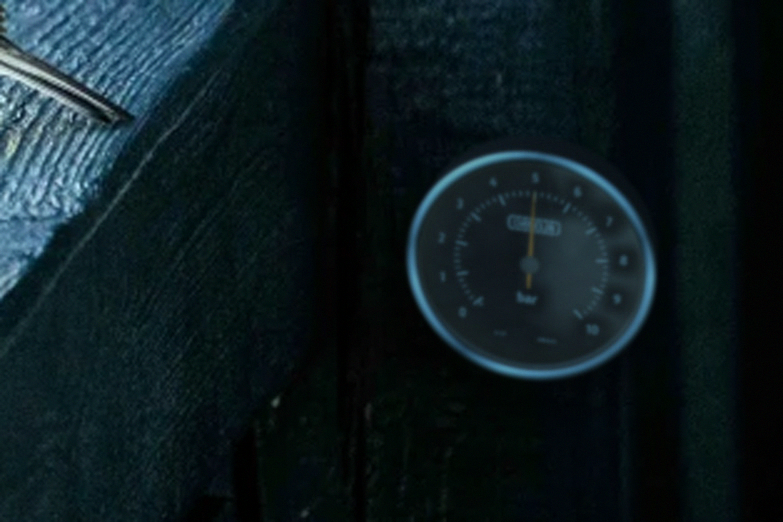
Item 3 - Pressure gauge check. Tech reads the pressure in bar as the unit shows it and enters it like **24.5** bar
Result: **5** bar
